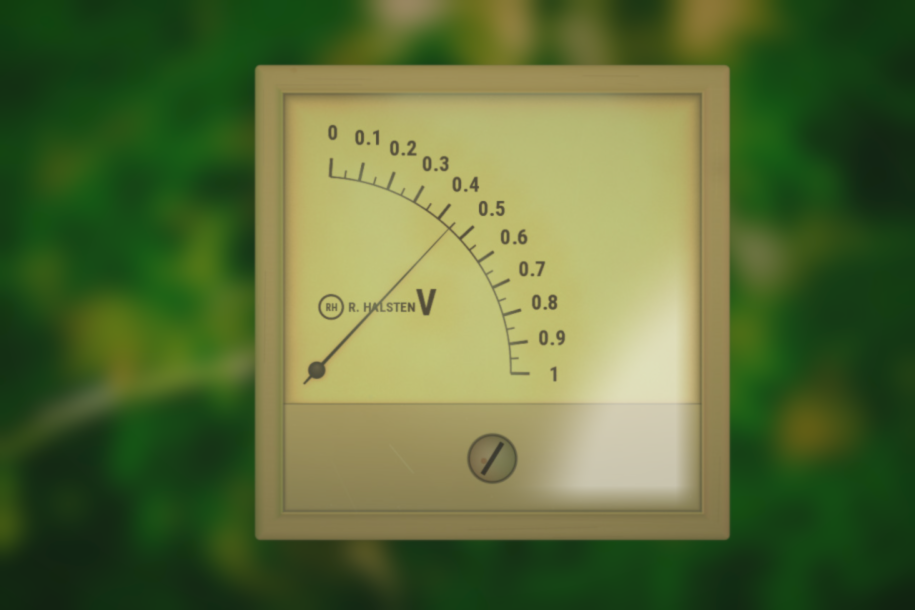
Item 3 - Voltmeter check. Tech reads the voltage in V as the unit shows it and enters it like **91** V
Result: **0.45** V
